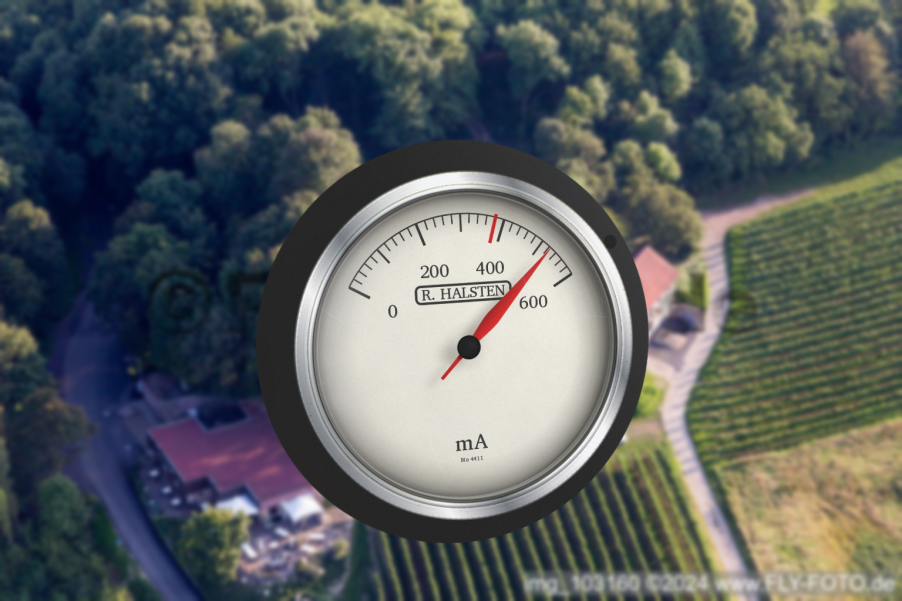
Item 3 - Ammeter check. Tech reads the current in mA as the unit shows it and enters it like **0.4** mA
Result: **520** mA
